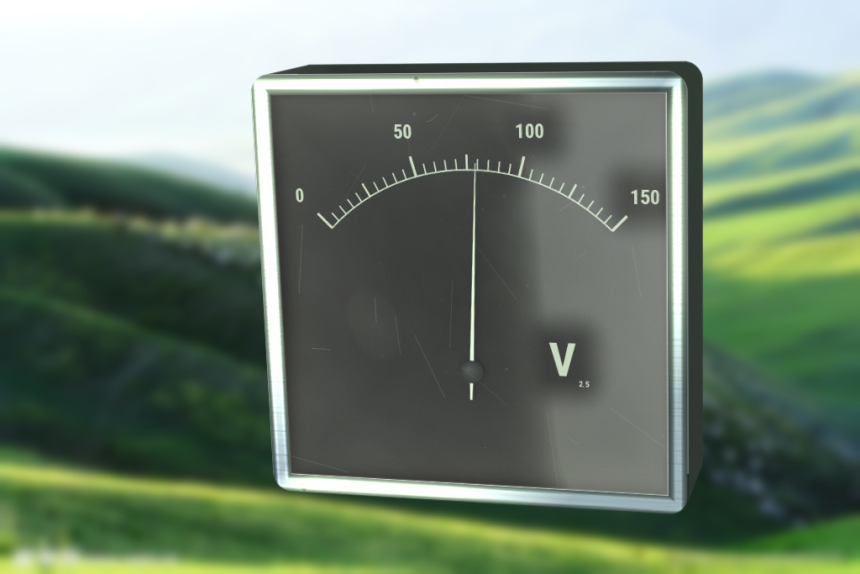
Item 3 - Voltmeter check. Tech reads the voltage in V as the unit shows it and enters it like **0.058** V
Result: **80** V
